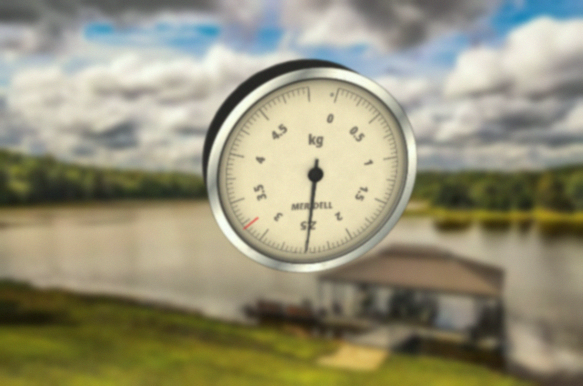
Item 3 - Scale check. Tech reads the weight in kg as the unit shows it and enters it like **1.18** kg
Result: **2.5** kg
